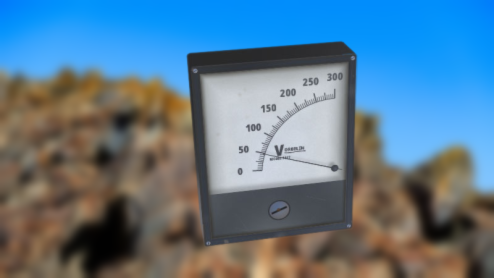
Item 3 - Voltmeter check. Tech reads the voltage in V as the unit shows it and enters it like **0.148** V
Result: **50** V
